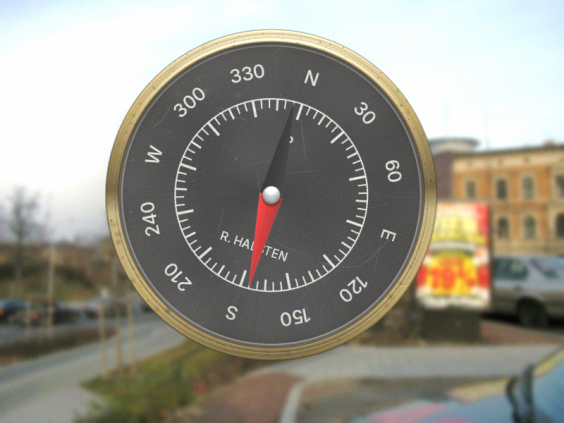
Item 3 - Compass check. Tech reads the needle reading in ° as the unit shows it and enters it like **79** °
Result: **175** °
